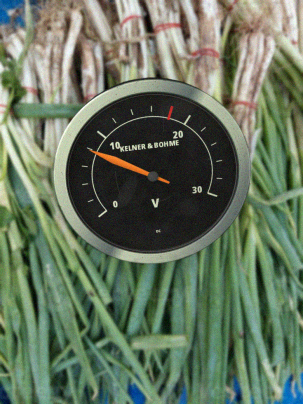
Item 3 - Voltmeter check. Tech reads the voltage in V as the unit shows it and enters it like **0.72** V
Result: **8** V
